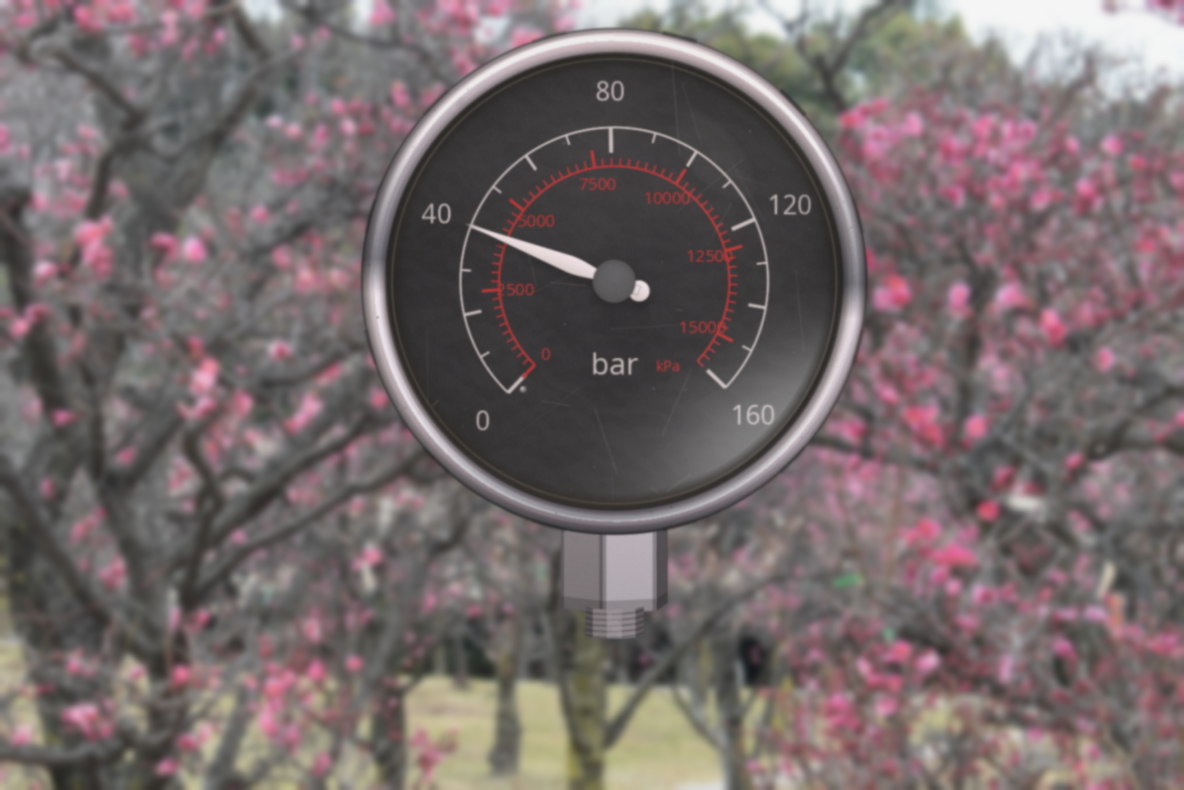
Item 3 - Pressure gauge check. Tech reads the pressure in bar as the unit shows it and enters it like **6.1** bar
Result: **40** bar
